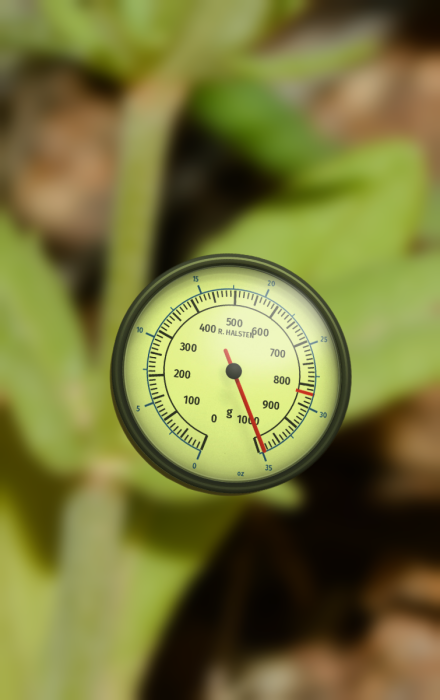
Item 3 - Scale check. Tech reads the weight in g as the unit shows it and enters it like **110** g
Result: **990** g
